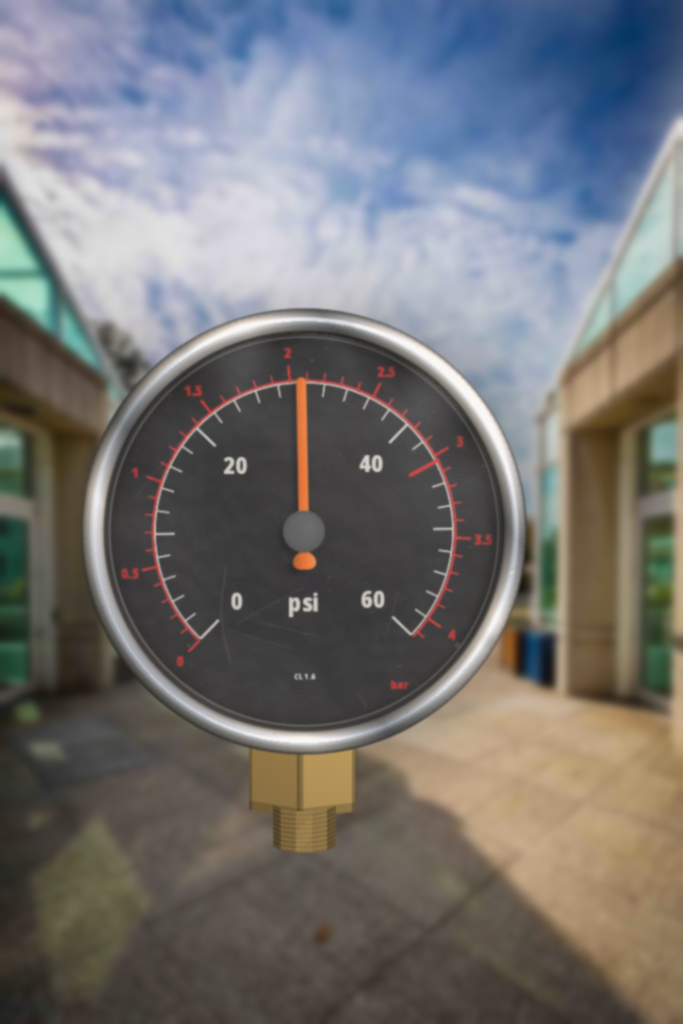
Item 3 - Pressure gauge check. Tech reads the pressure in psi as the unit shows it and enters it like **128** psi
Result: **30** psi
